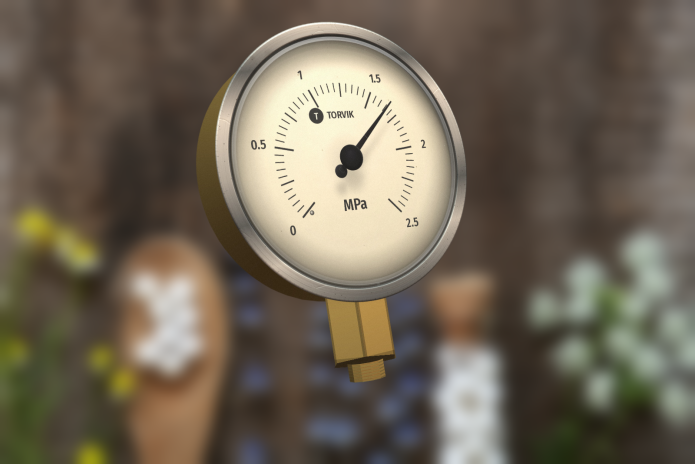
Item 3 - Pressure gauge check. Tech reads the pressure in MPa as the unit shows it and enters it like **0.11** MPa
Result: **1.65** MPa
